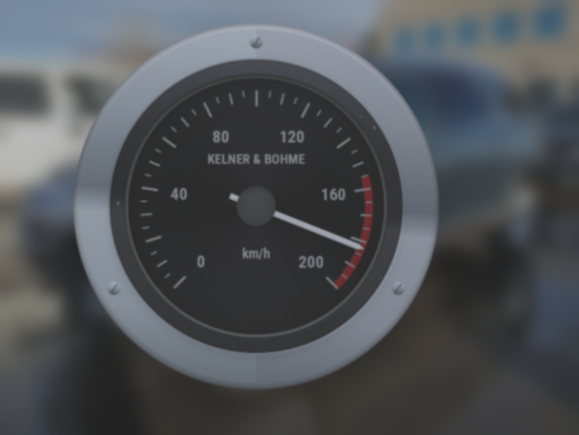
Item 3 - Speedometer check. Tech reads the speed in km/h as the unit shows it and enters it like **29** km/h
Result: **182.5** km/h
